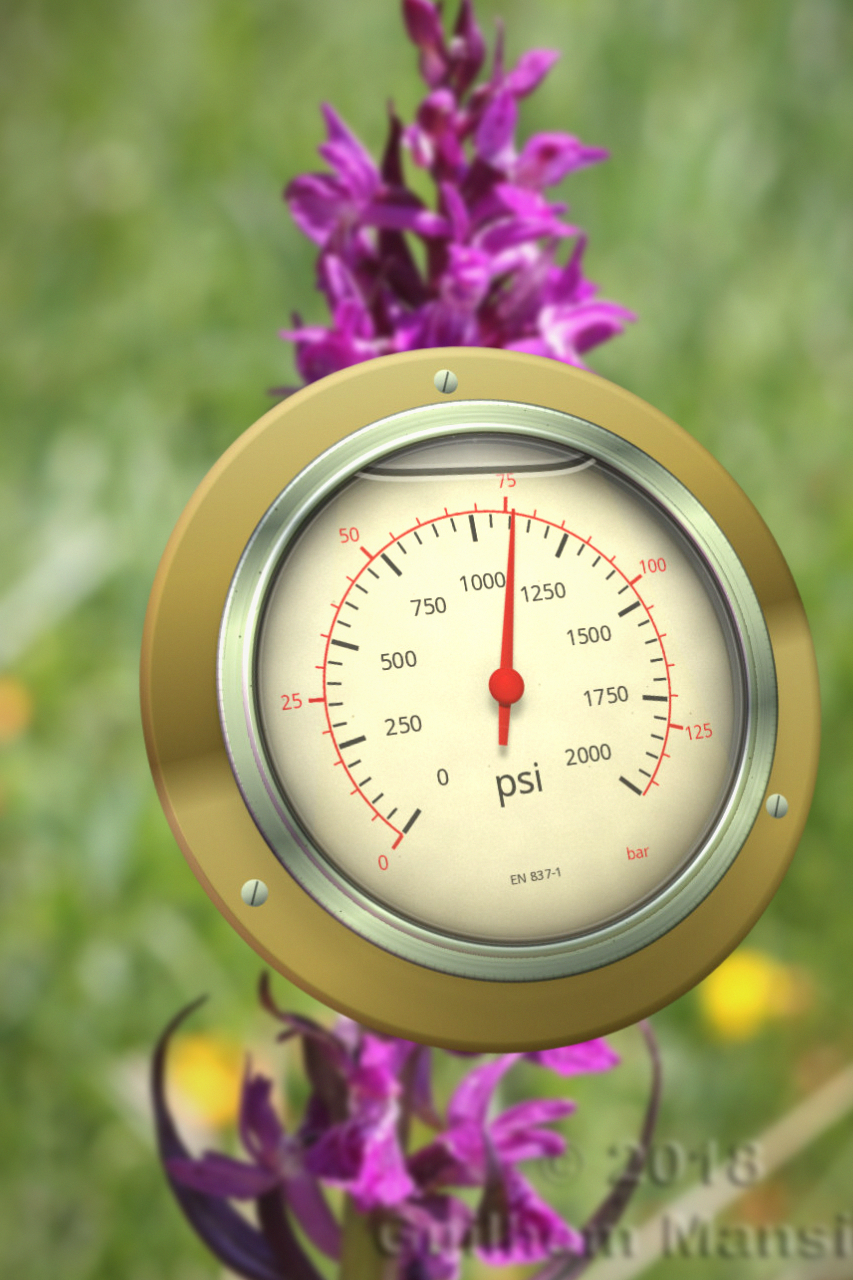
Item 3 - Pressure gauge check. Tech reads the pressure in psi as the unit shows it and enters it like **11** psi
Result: **1100** psi
